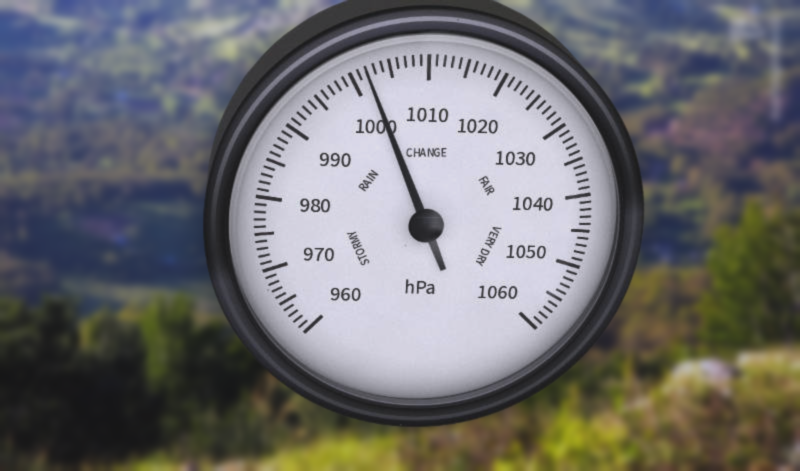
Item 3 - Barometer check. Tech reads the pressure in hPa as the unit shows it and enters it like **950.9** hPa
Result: **1002** hPa
